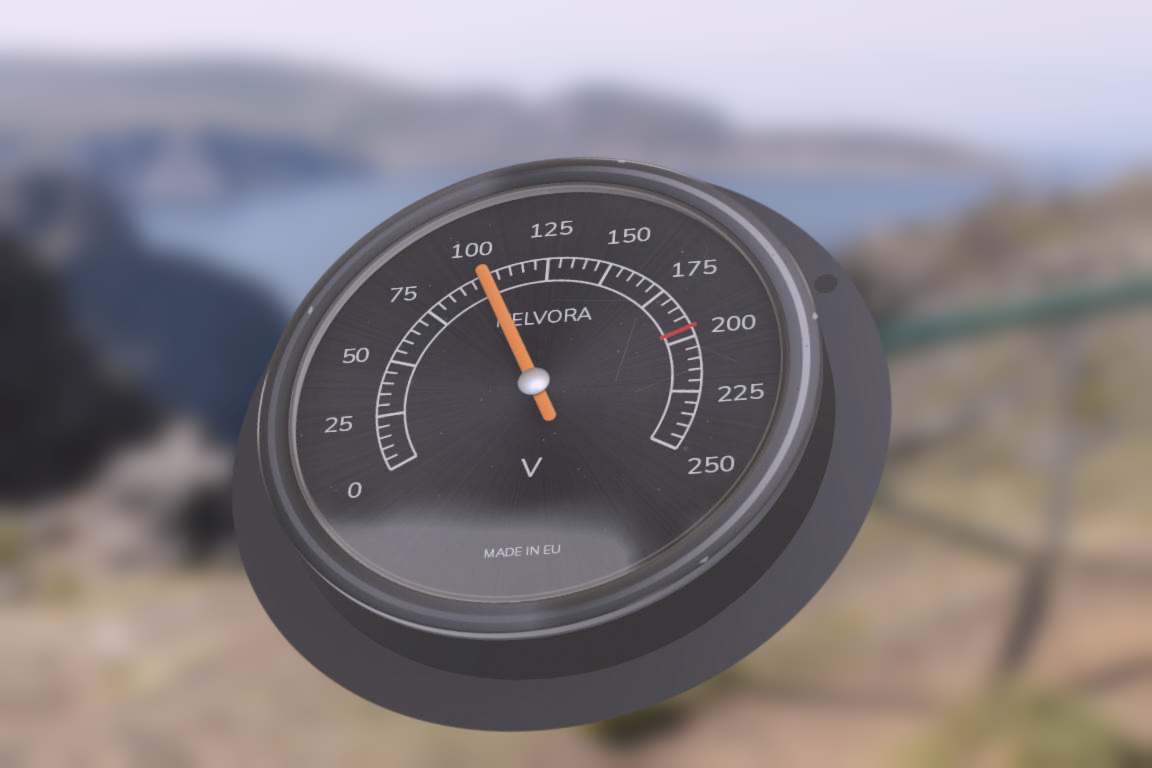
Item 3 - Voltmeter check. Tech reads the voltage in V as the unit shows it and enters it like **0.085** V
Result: **100** V
